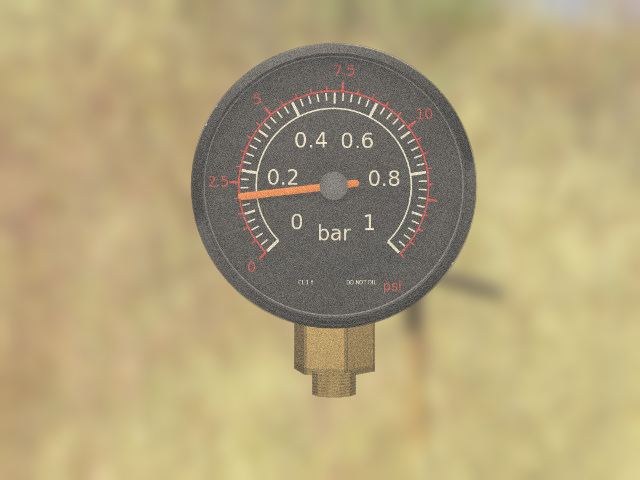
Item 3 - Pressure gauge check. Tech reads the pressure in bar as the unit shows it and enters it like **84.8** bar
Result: **0.14** bar
